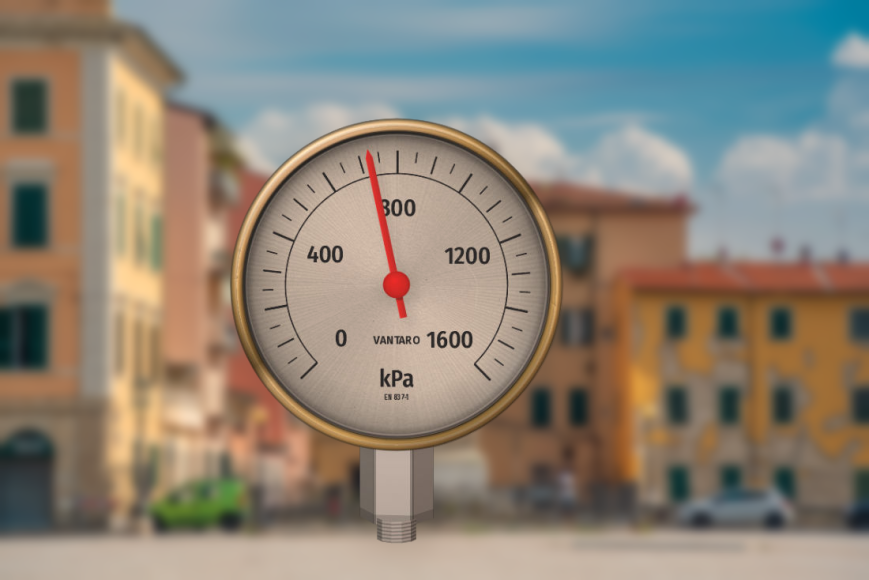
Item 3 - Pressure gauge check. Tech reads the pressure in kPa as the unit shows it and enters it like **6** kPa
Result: **725** kPa
